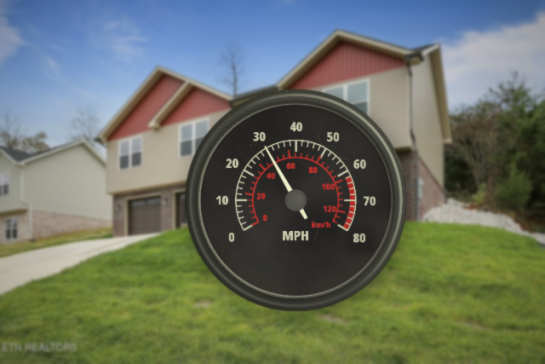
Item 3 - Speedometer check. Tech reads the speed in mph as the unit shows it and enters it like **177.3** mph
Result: **30** mph
